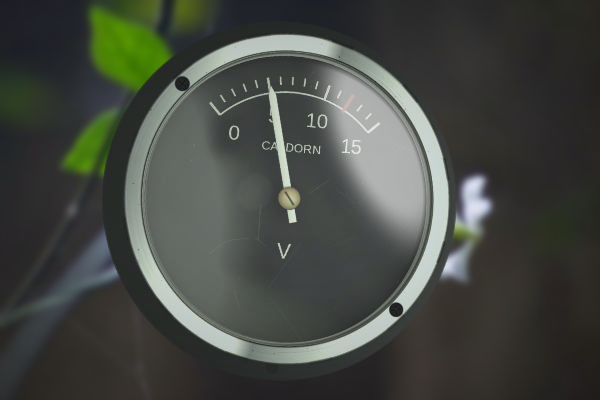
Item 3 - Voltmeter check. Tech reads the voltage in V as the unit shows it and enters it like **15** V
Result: **5** V
